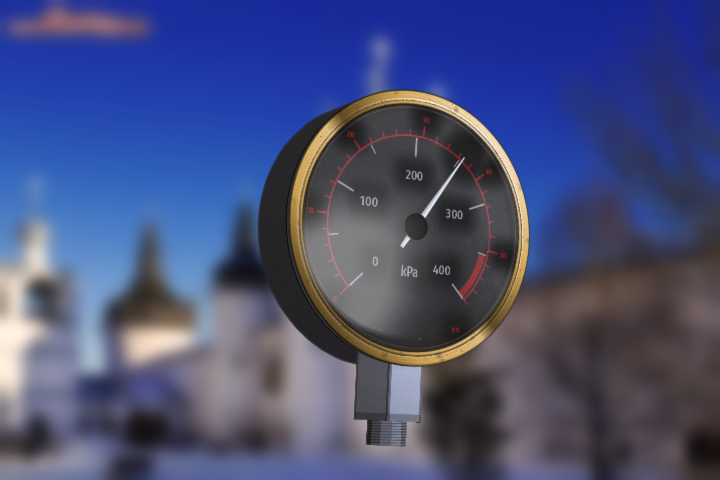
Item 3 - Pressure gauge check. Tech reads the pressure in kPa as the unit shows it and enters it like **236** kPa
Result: **250** kPa
